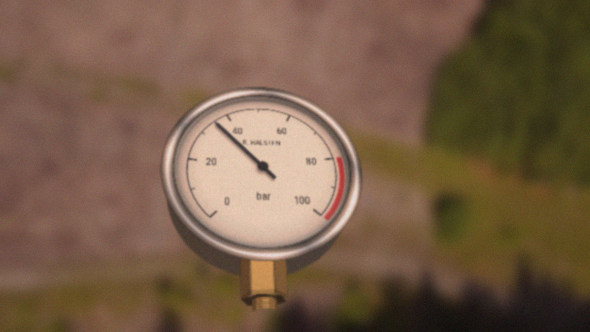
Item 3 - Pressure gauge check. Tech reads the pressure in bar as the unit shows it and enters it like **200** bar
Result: **35** bar
